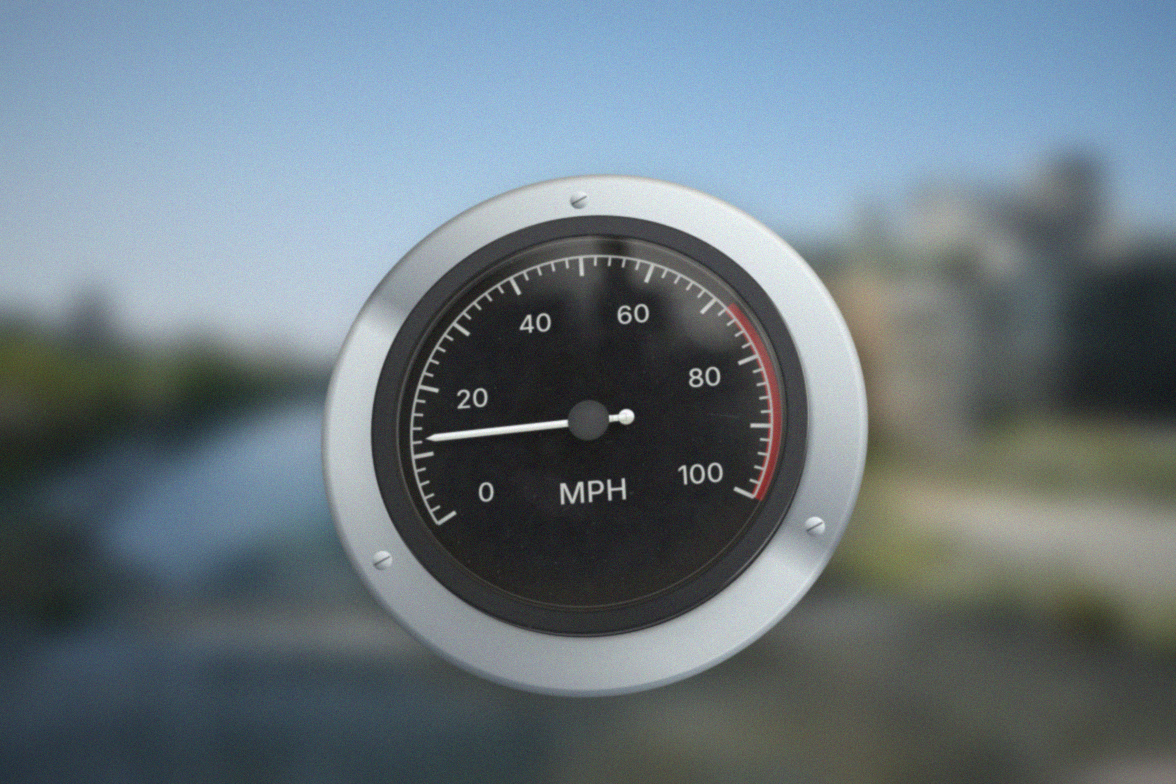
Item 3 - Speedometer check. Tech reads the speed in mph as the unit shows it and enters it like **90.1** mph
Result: **12** mph
